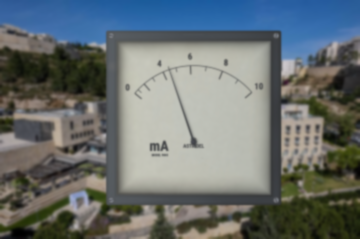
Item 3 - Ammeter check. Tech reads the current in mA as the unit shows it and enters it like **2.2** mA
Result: **4.5** mA
